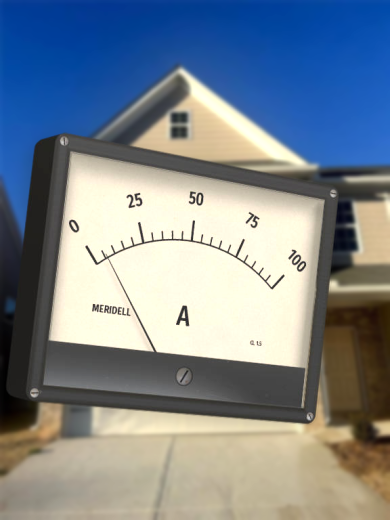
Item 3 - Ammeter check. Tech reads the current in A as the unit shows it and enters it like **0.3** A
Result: **5** A
